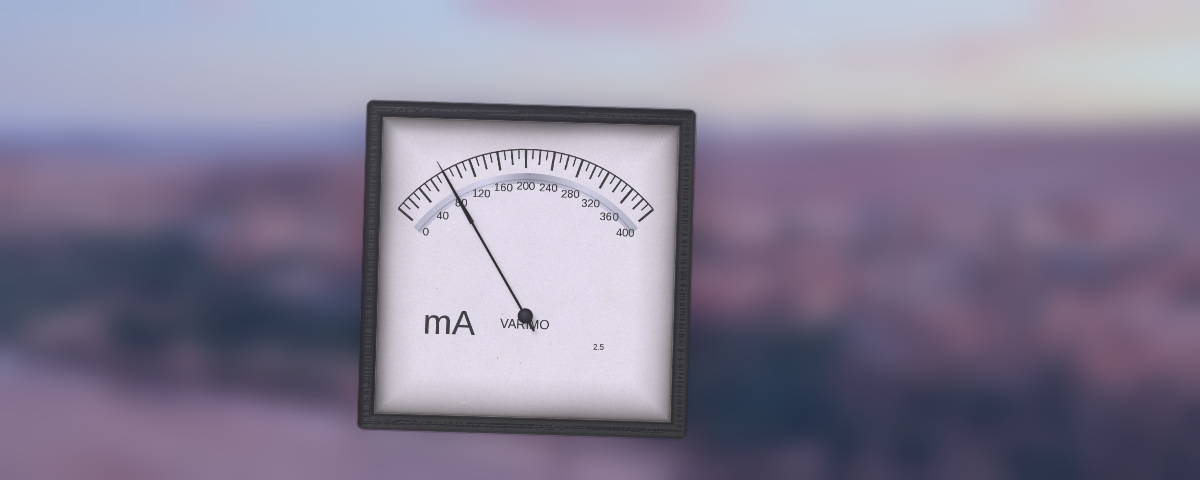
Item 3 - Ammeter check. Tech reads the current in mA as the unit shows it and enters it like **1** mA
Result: **80** mA
